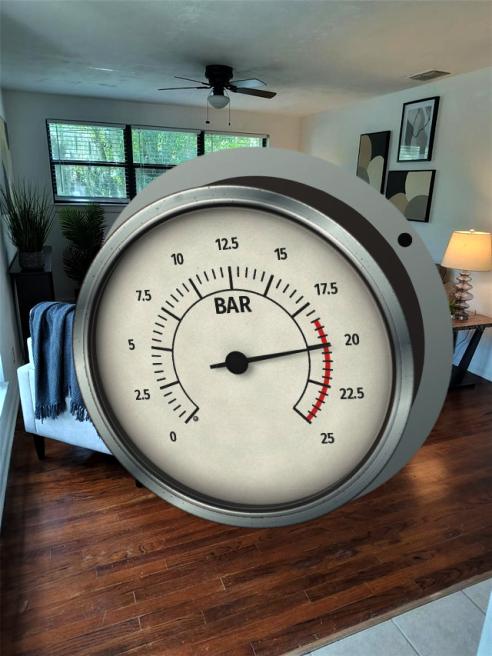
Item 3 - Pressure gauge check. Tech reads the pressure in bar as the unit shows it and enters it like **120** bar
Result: **20** bar
